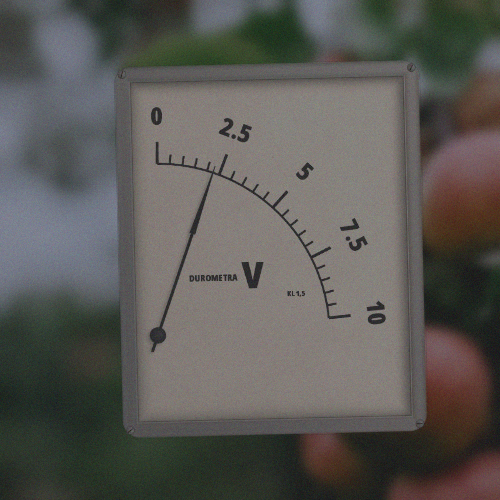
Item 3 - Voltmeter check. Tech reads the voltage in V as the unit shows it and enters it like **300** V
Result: **2.25** V
